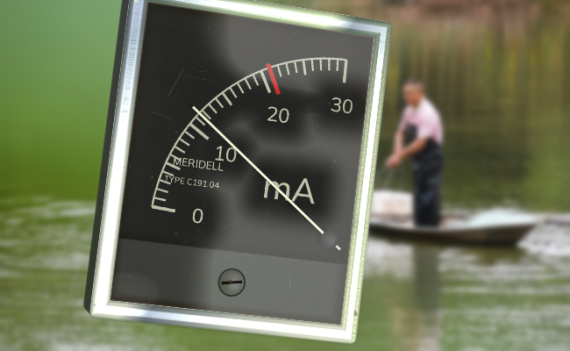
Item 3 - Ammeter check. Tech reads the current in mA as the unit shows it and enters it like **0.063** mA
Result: **11.5** mA
